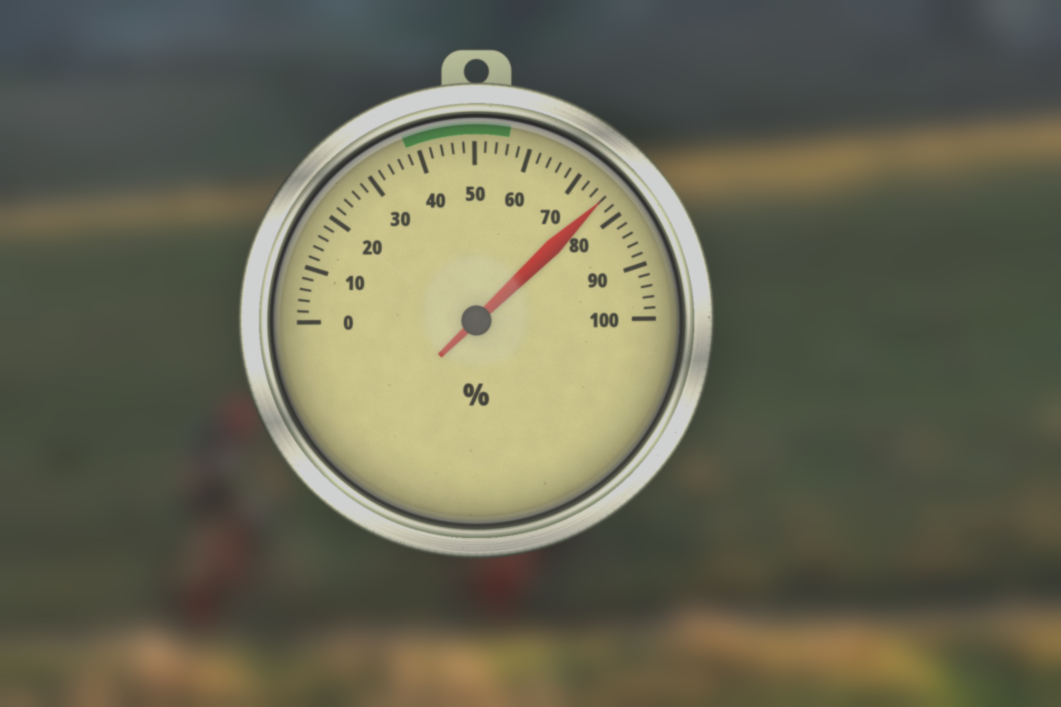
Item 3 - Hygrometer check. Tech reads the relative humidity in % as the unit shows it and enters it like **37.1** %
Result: **76** %
